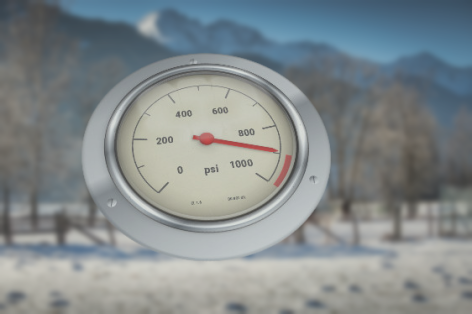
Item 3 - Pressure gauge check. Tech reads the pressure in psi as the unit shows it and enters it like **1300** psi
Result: **900** psi
